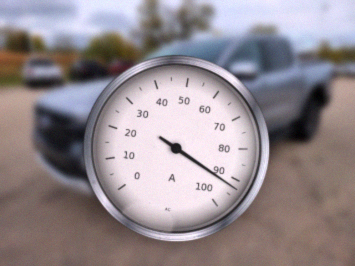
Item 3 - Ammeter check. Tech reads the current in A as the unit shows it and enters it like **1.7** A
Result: **92.5** A
